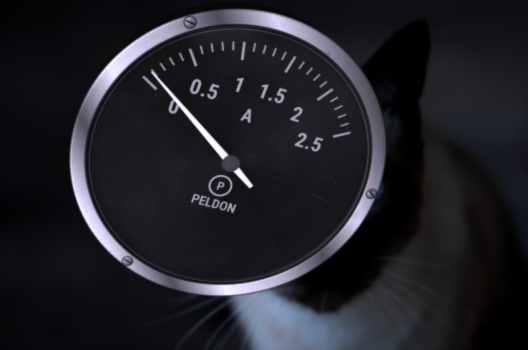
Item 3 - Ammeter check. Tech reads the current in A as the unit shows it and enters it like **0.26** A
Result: **0.1** A
